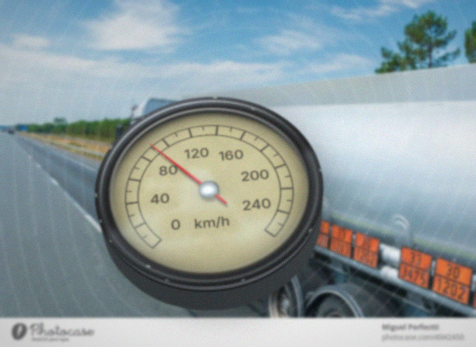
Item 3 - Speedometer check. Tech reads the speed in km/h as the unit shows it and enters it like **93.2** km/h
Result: **90** km/h
